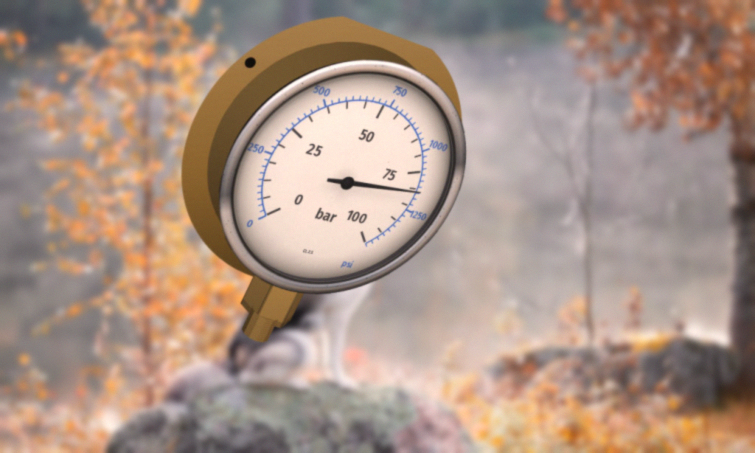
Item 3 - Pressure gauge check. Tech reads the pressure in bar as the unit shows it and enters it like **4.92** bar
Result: **80** bar
